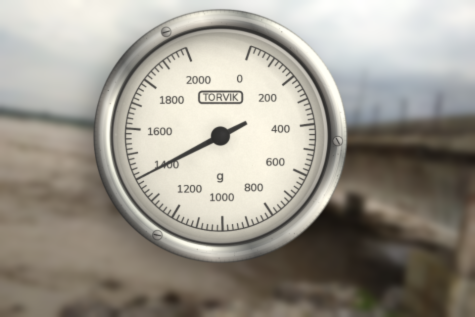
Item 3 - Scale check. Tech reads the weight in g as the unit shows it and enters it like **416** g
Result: **1400** g
